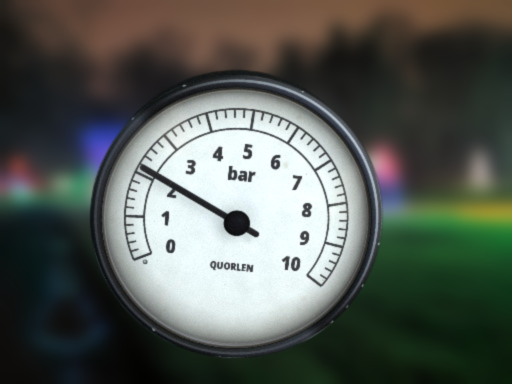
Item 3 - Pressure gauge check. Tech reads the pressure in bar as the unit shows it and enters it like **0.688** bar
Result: **2.2** bar
